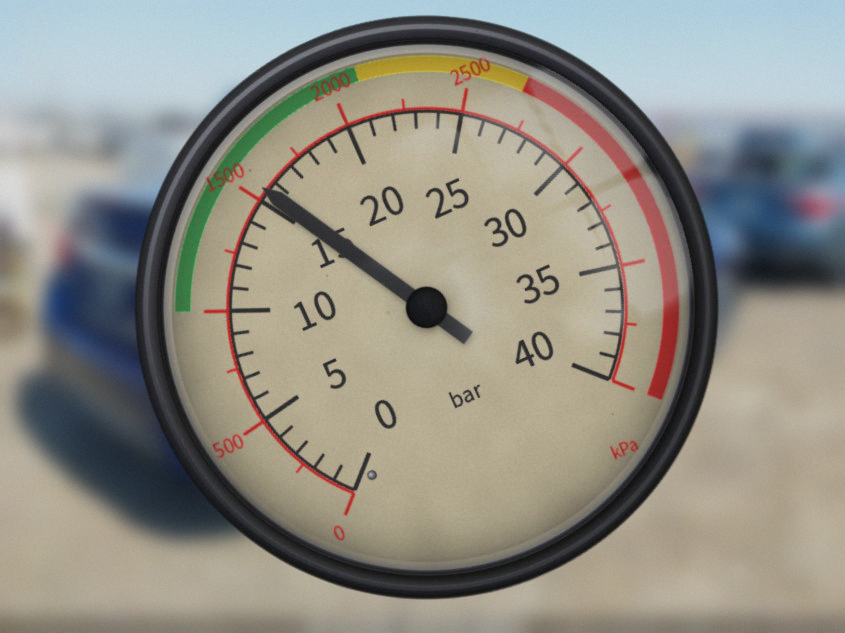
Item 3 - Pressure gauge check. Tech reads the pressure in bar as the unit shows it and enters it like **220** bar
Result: **15.5** bar
